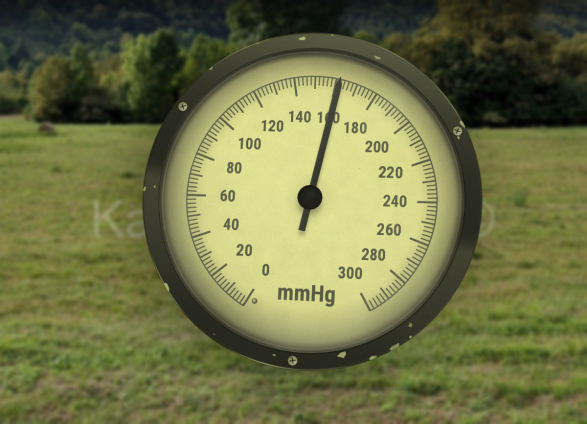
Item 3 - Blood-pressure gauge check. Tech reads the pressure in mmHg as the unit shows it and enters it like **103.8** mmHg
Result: **162** mmHg
